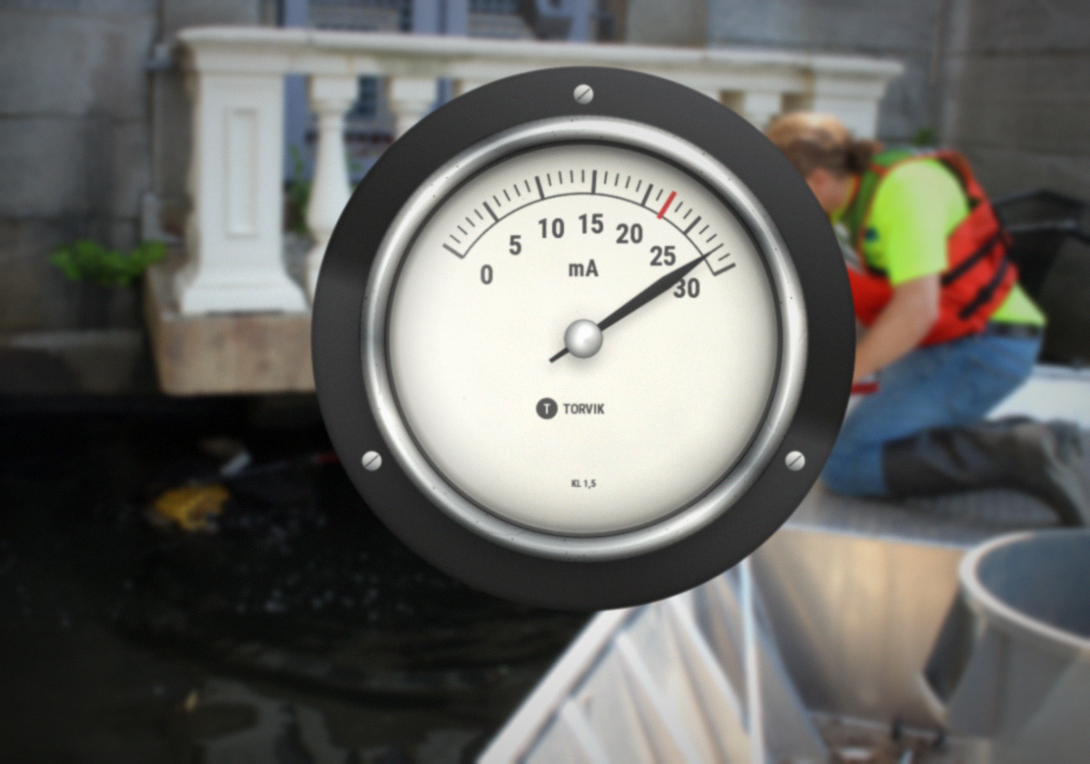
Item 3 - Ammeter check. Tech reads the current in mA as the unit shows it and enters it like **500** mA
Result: **28** mA
